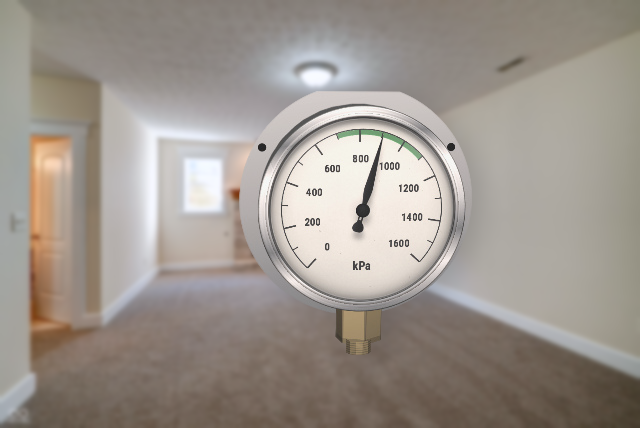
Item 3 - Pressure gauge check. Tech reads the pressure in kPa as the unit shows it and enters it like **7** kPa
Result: **900** kPa
